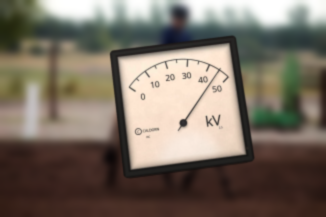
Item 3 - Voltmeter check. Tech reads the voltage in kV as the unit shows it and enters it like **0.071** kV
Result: **45** kV
